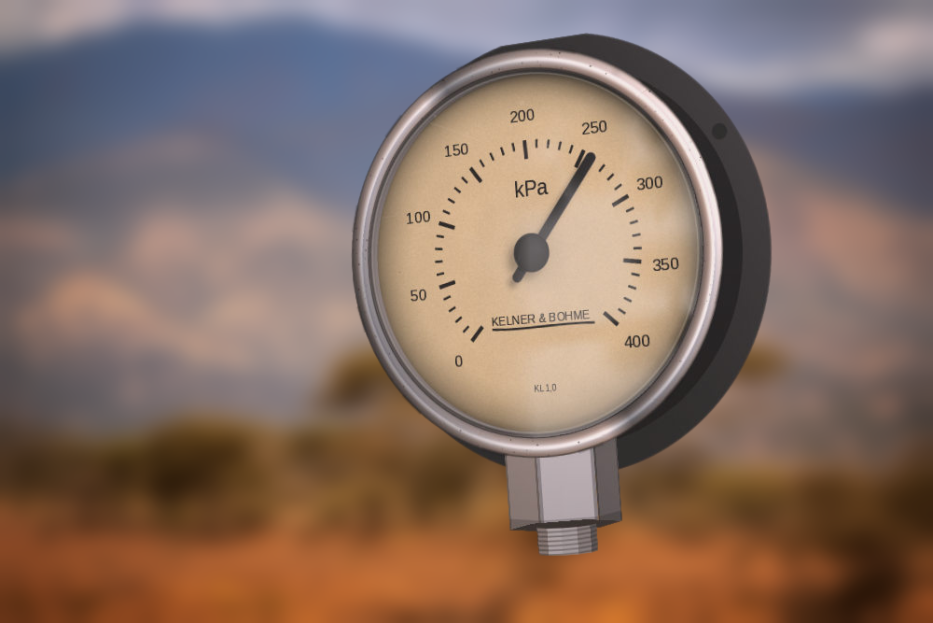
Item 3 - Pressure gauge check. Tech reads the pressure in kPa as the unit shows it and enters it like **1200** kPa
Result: **260** kPa
